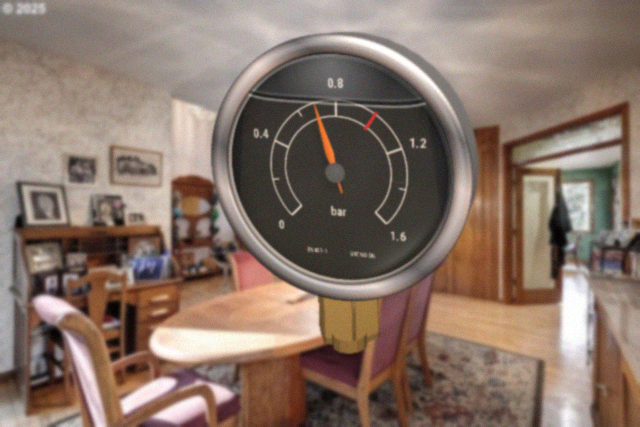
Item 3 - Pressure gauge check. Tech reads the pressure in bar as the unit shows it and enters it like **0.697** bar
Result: **0.7** bar
